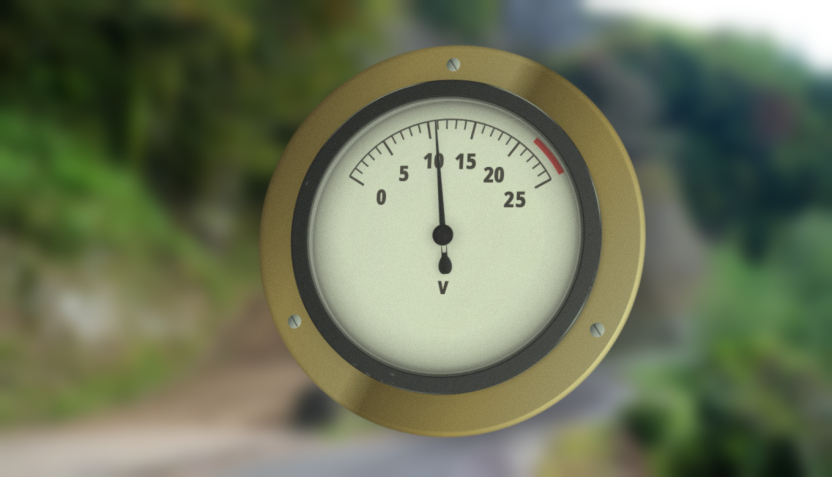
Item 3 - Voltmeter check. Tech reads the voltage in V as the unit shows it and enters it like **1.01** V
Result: **11** V
